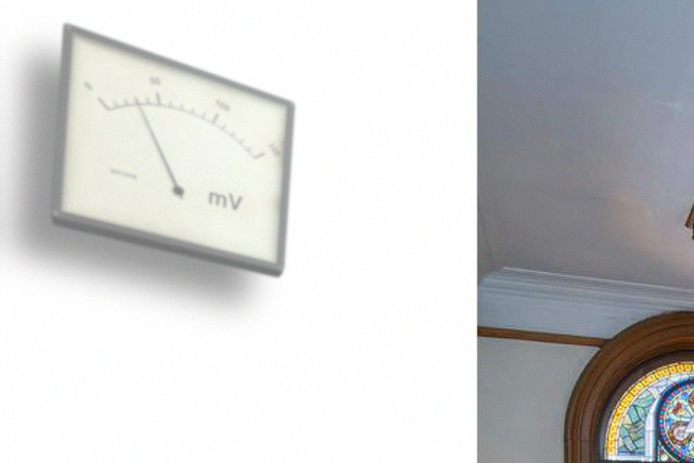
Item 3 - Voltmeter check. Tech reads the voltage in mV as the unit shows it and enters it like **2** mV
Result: **30** mV
